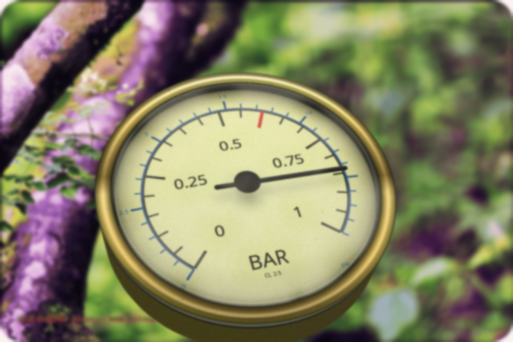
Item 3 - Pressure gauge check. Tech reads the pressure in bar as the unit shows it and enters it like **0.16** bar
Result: **0.85** bar
